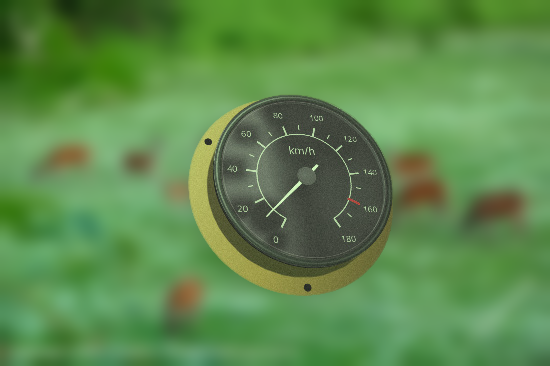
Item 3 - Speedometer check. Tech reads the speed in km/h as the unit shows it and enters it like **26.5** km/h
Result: **10** km/h
